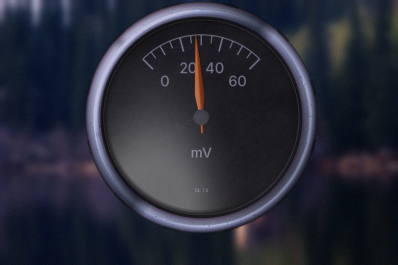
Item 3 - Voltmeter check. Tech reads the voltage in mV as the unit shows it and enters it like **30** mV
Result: **27.5** mV
